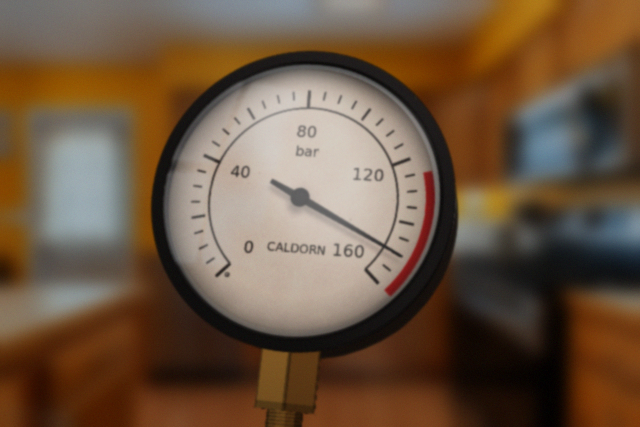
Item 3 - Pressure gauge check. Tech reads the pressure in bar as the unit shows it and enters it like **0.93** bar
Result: **150** bar
